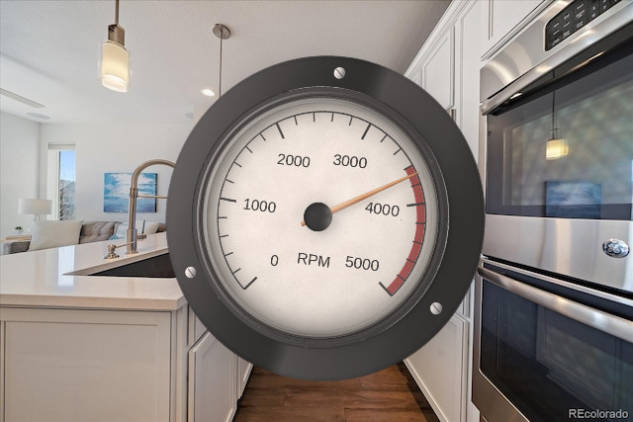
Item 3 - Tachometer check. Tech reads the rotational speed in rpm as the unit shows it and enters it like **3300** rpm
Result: **3700** rpm
